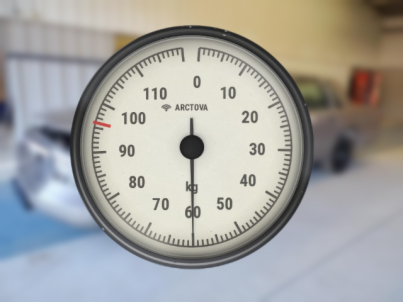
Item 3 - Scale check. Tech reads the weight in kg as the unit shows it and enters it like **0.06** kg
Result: **60** kg
